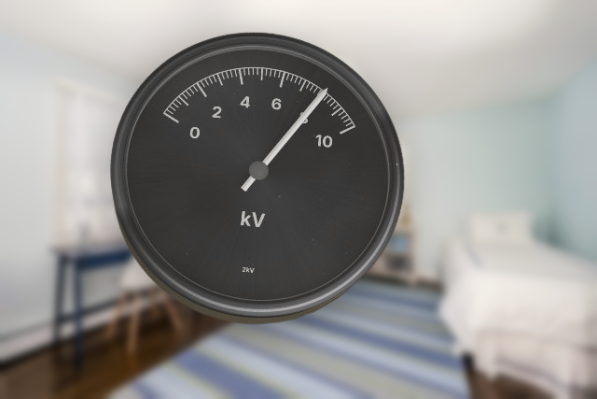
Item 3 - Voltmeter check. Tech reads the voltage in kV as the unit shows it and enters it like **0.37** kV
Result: **8** kV
